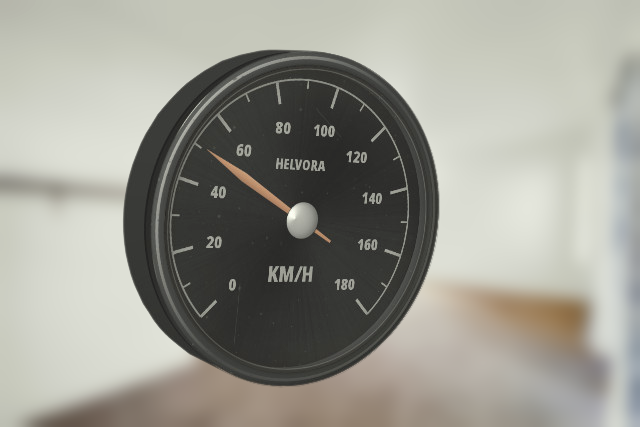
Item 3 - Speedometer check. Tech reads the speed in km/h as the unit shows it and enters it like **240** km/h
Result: **50** km/h
